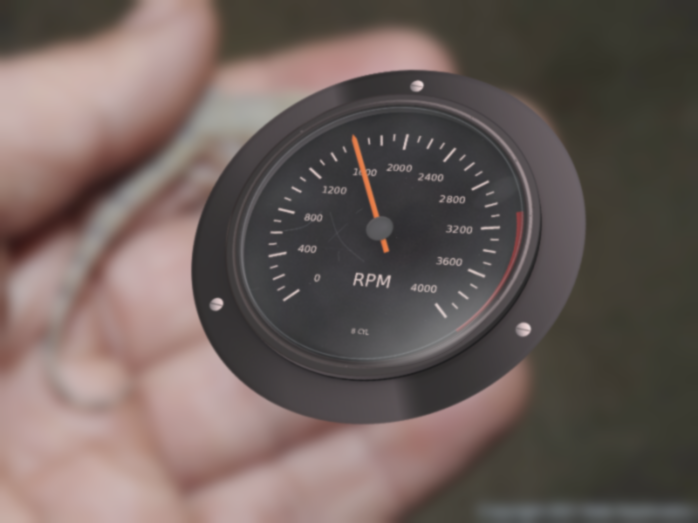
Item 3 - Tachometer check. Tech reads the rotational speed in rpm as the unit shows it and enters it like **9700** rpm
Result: **1600** rpm
